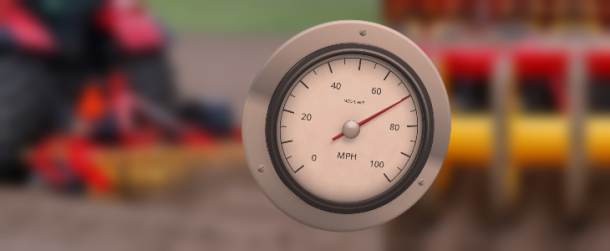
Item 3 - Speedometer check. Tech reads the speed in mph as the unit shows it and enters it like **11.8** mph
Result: **70** mph
